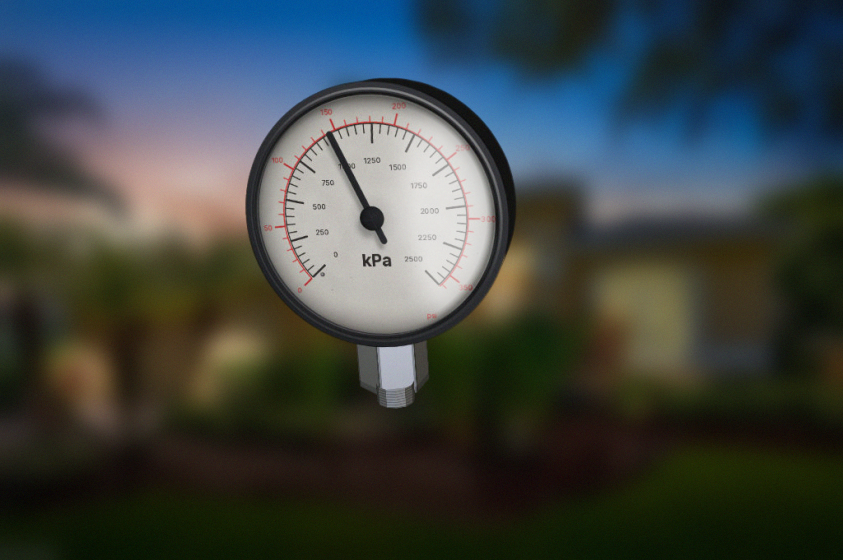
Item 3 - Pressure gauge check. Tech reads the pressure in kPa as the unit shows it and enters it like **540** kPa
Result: **1000** kPa
